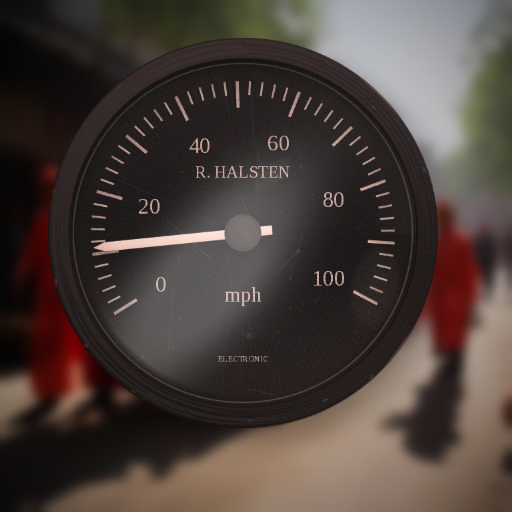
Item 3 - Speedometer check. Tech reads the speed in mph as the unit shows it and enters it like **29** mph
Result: **11** mph
